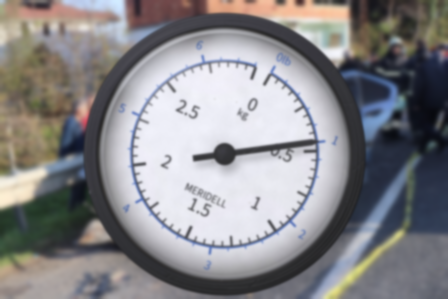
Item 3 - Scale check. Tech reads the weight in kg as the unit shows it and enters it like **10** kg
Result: **0.45** kg
